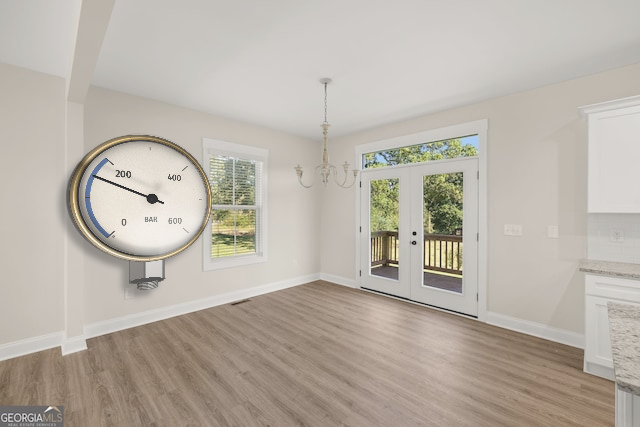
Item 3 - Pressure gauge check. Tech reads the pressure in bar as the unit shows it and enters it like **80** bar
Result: **150** bar
